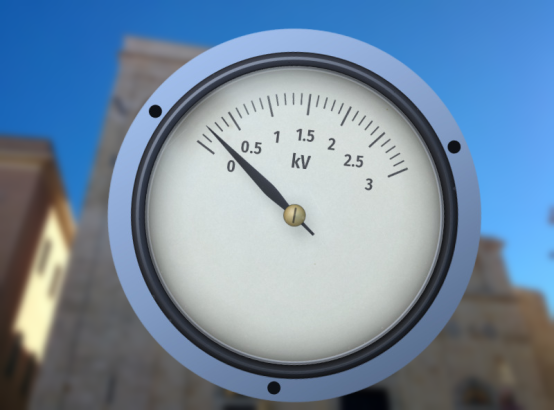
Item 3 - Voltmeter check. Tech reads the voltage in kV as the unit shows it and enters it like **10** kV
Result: **0.2** kV
